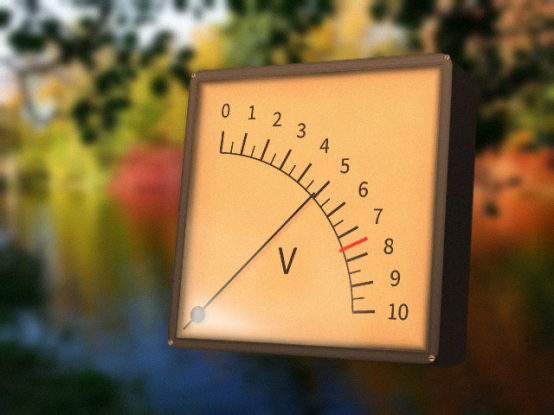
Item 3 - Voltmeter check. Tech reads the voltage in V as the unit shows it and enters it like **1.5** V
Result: **5** V
